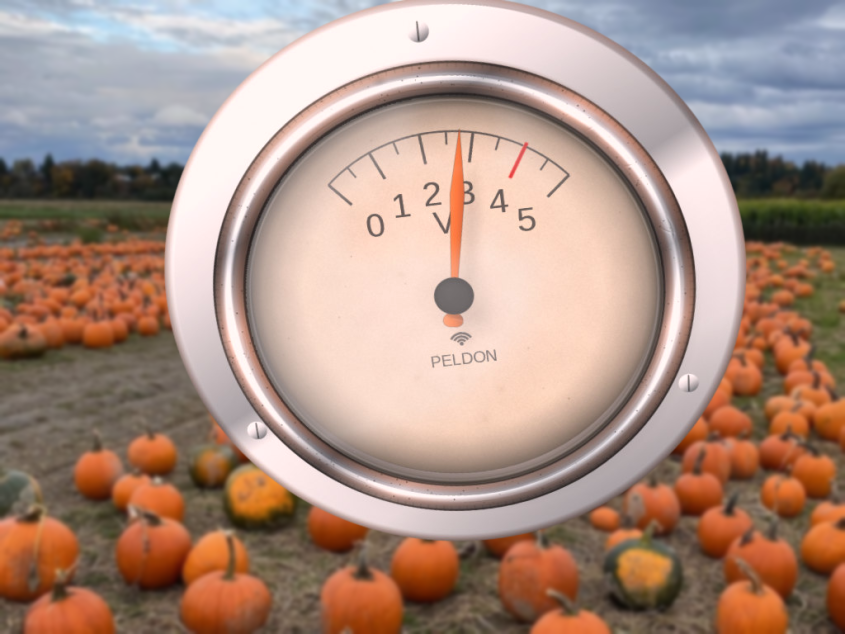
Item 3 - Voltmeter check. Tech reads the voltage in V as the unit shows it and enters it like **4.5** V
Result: **2.75** V
